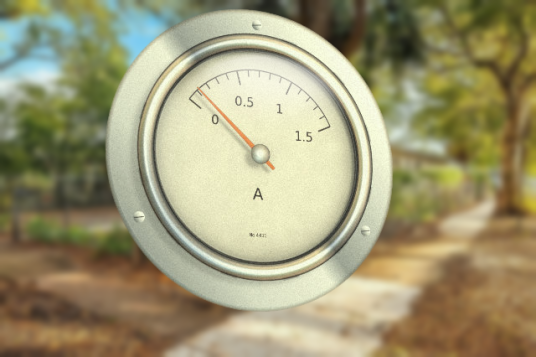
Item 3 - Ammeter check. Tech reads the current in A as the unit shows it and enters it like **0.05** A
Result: **0.1** A
